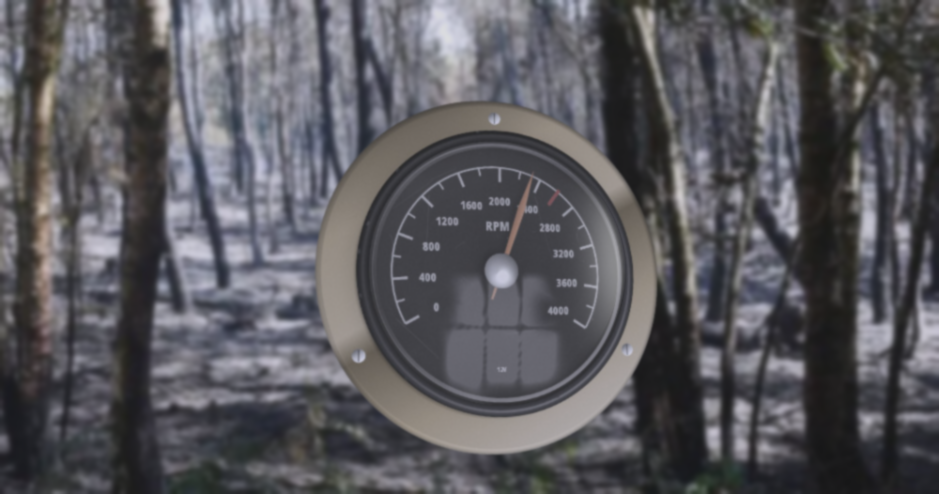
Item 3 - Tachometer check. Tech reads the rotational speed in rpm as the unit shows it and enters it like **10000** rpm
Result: **2300** rpm
